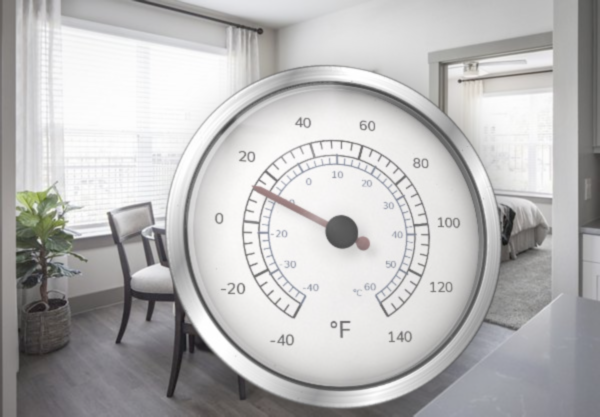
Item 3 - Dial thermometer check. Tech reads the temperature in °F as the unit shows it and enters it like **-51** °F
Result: **12** °F
